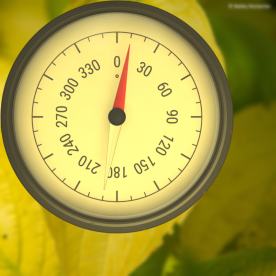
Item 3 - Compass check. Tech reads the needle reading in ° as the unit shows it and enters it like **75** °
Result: **10** °
